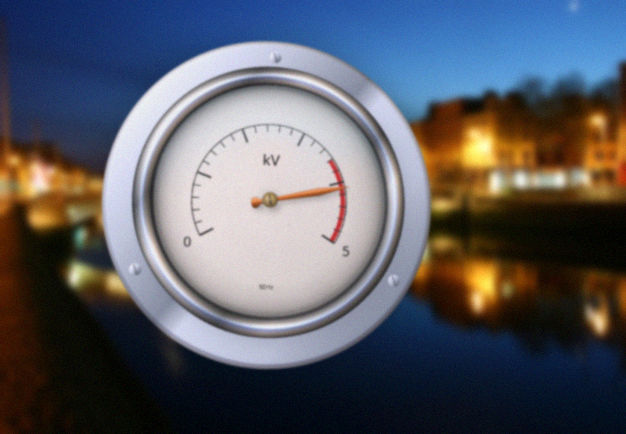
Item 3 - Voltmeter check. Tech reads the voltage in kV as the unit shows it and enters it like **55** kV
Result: **4.1** kV
